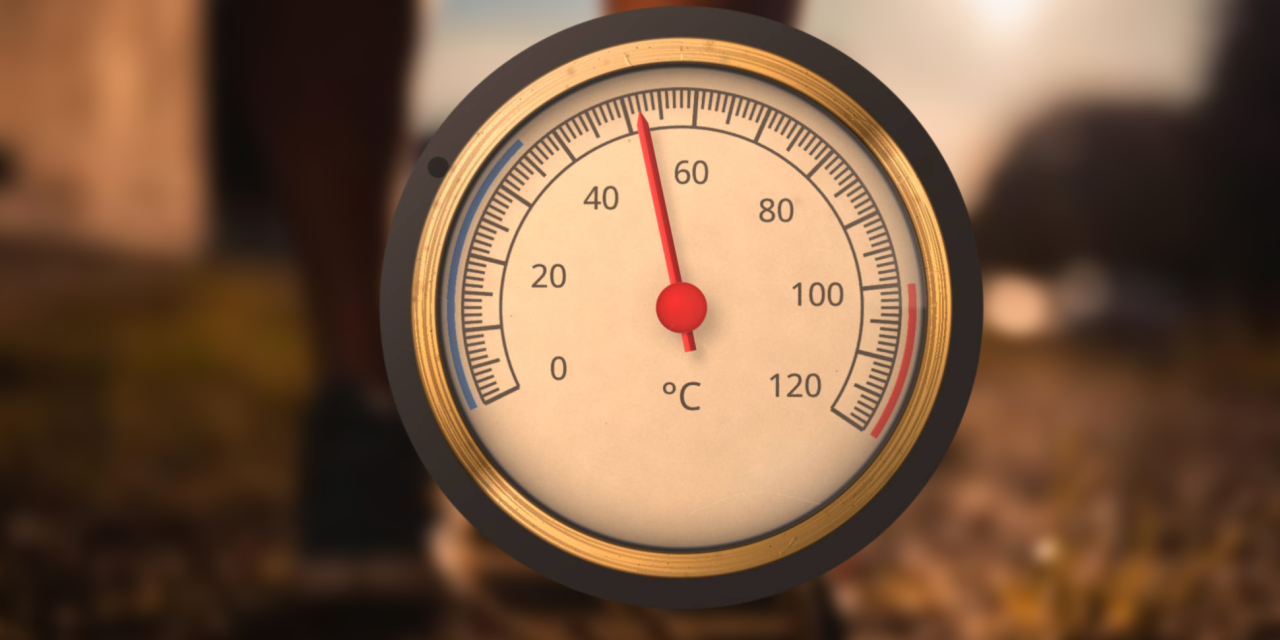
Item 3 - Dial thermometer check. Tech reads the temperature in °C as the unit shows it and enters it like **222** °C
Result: **52** °C
